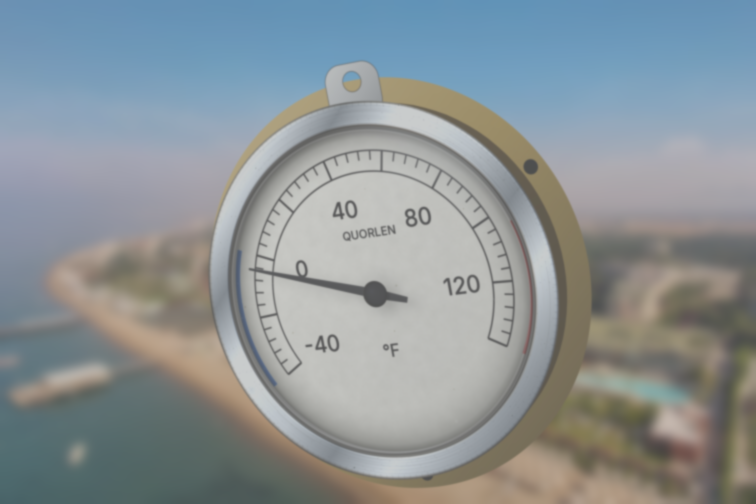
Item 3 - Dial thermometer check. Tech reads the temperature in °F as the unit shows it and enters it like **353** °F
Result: **-4** °F
